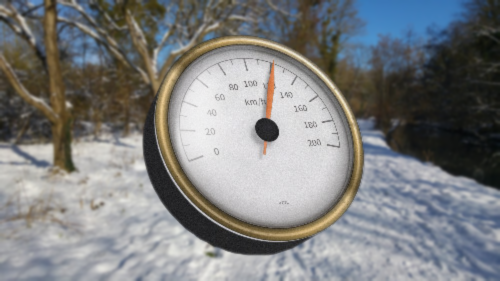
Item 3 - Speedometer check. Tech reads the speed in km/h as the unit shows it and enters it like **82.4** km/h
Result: **120** km/h
